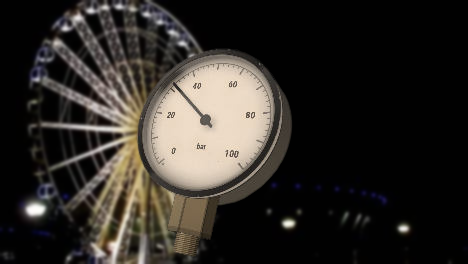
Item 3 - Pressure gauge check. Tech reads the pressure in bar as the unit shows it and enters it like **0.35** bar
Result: **32** bar
